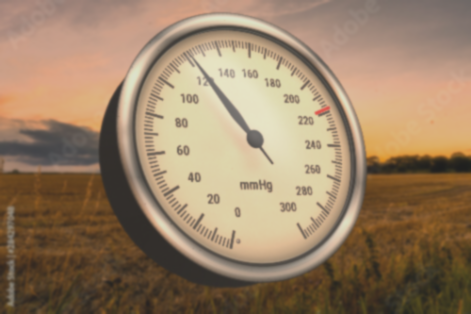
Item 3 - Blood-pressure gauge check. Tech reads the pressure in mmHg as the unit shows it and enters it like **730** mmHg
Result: **120** mmHg
